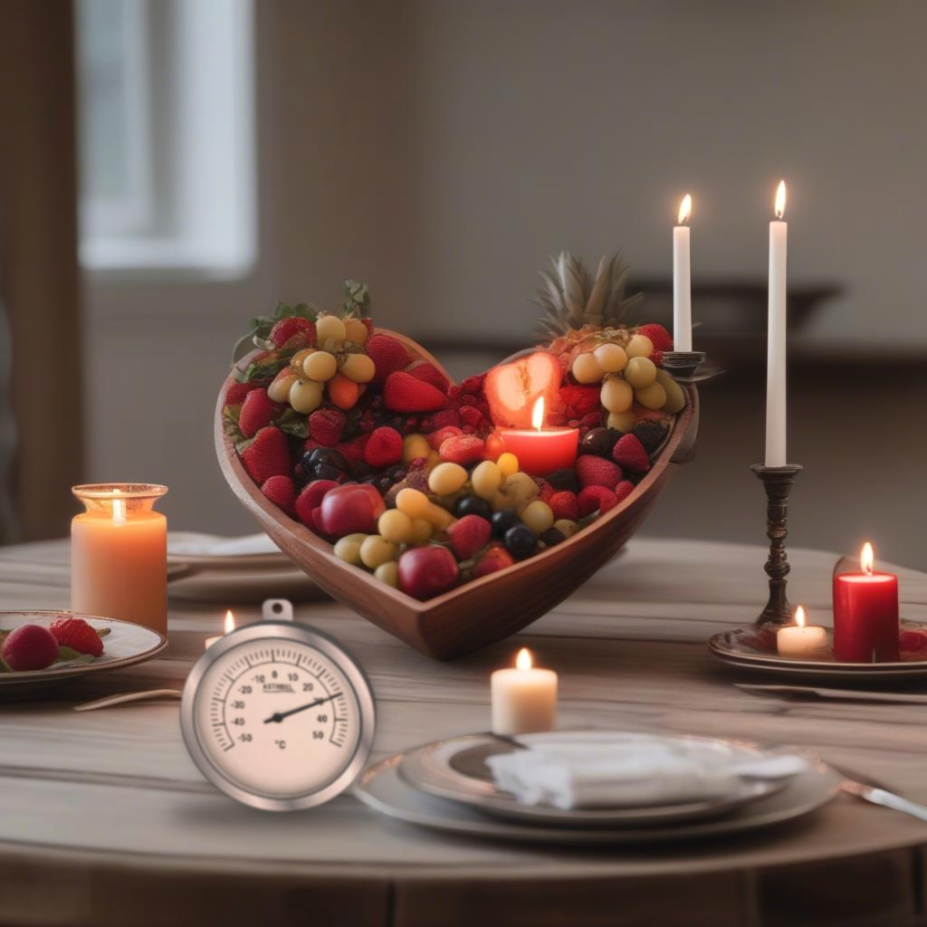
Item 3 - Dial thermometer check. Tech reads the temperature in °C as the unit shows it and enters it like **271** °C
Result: **30** °C
